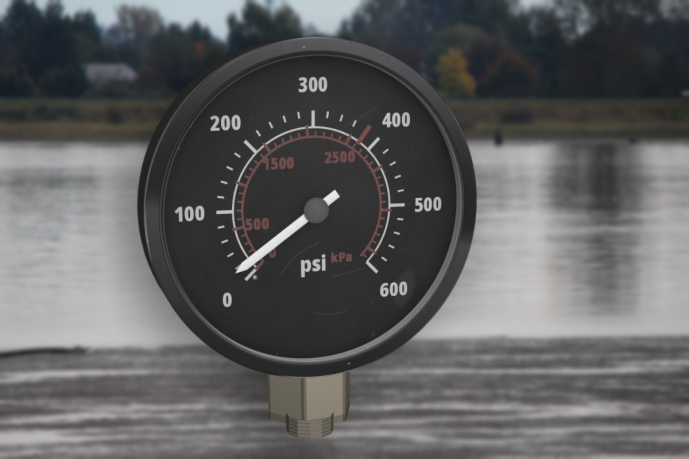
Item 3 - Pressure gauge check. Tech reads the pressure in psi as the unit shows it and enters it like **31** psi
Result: **20** psi
